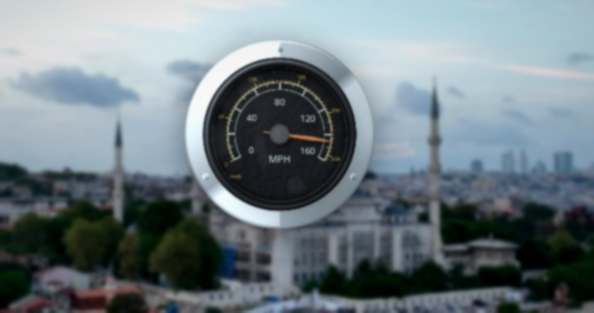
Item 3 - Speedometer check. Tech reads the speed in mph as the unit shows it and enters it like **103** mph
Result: **145** mph
